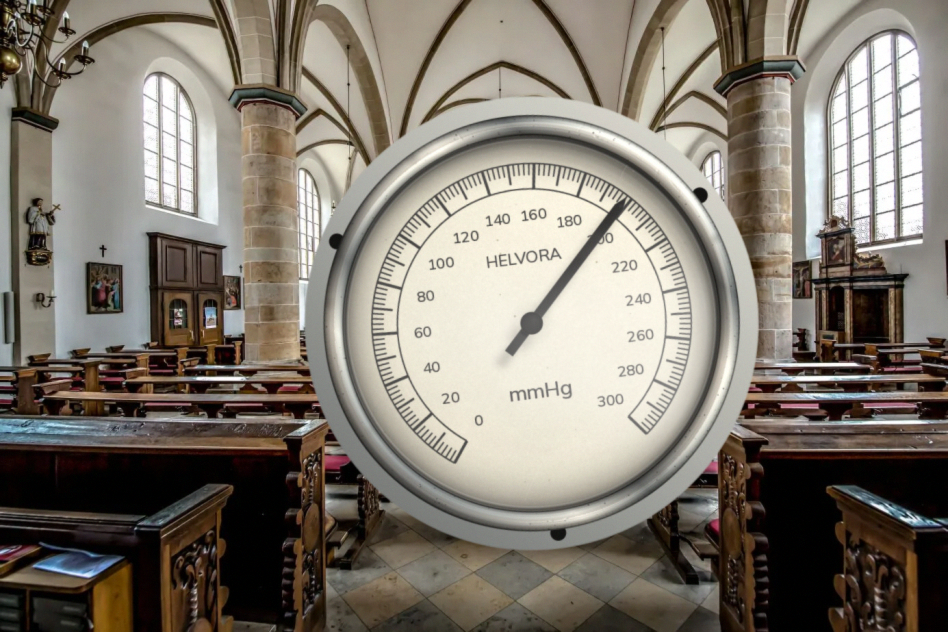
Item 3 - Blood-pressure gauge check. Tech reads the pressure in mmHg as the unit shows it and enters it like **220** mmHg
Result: **198** mmHg
